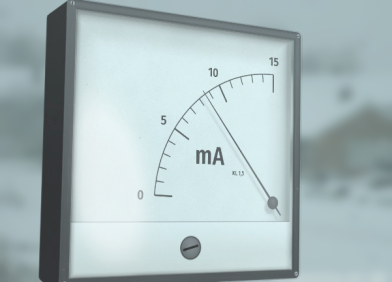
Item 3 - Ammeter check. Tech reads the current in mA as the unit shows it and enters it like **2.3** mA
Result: **8.5** mA
